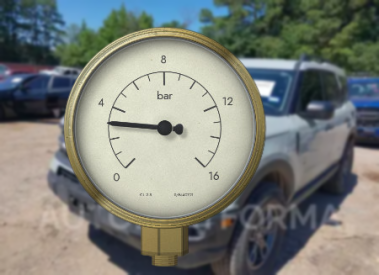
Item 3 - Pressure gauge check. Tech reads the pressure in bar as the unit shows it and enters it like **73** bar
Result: **3** bar
